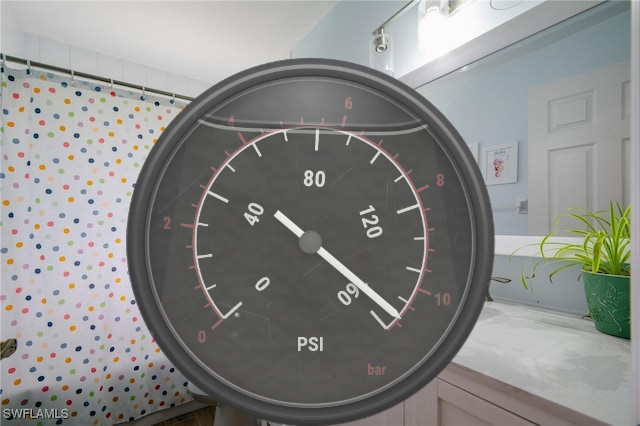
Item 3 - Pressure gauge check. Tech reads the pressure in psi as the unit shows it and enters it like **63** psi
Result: **155** psi
